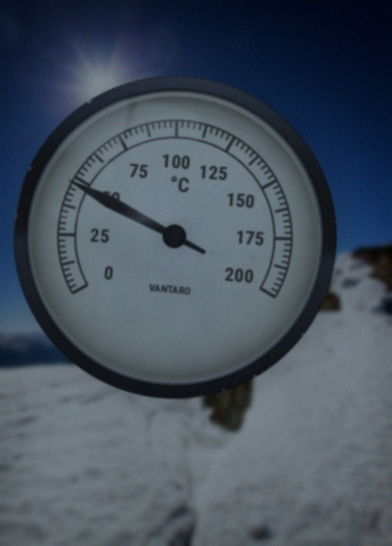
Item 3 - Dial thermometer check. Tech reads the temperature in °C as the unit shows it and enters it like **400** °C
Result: **47.5** °C
